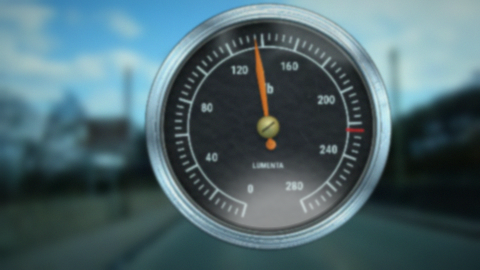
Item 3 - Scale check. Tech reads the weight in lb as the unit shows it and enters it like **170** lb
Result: **136** lb
